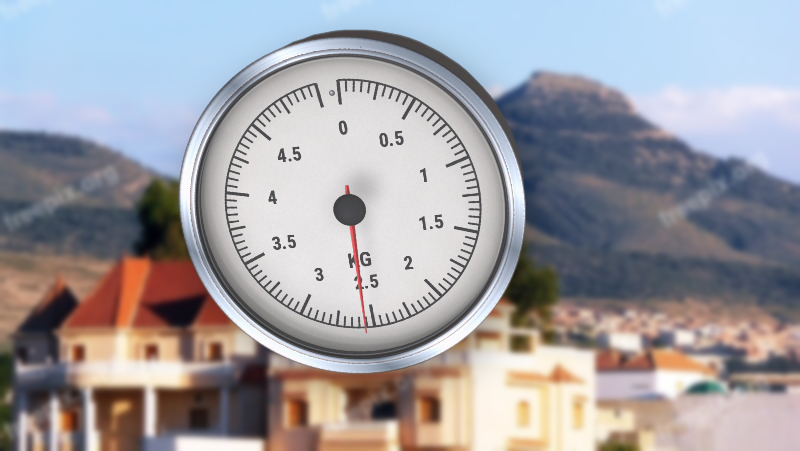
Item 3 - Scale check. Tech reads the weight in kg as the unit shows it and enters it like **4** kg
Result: **2.55** kg
